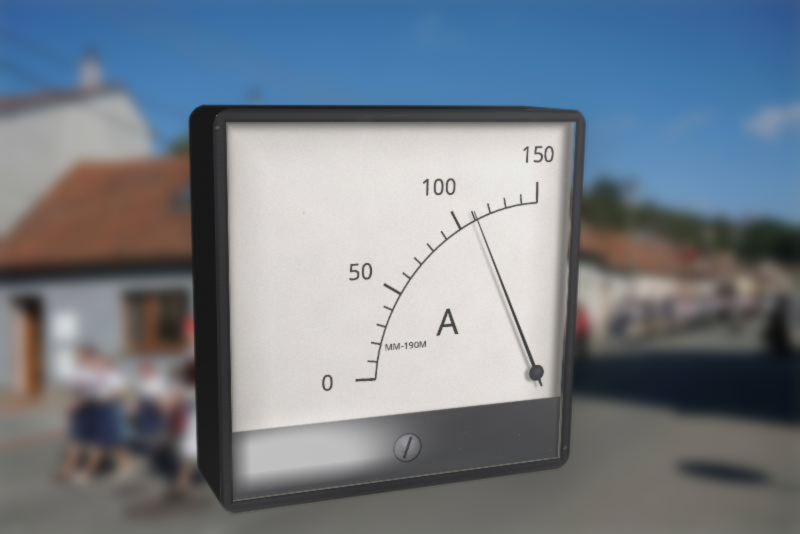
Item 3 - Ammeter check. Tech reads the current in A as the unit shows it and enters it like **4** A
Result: **110** A
